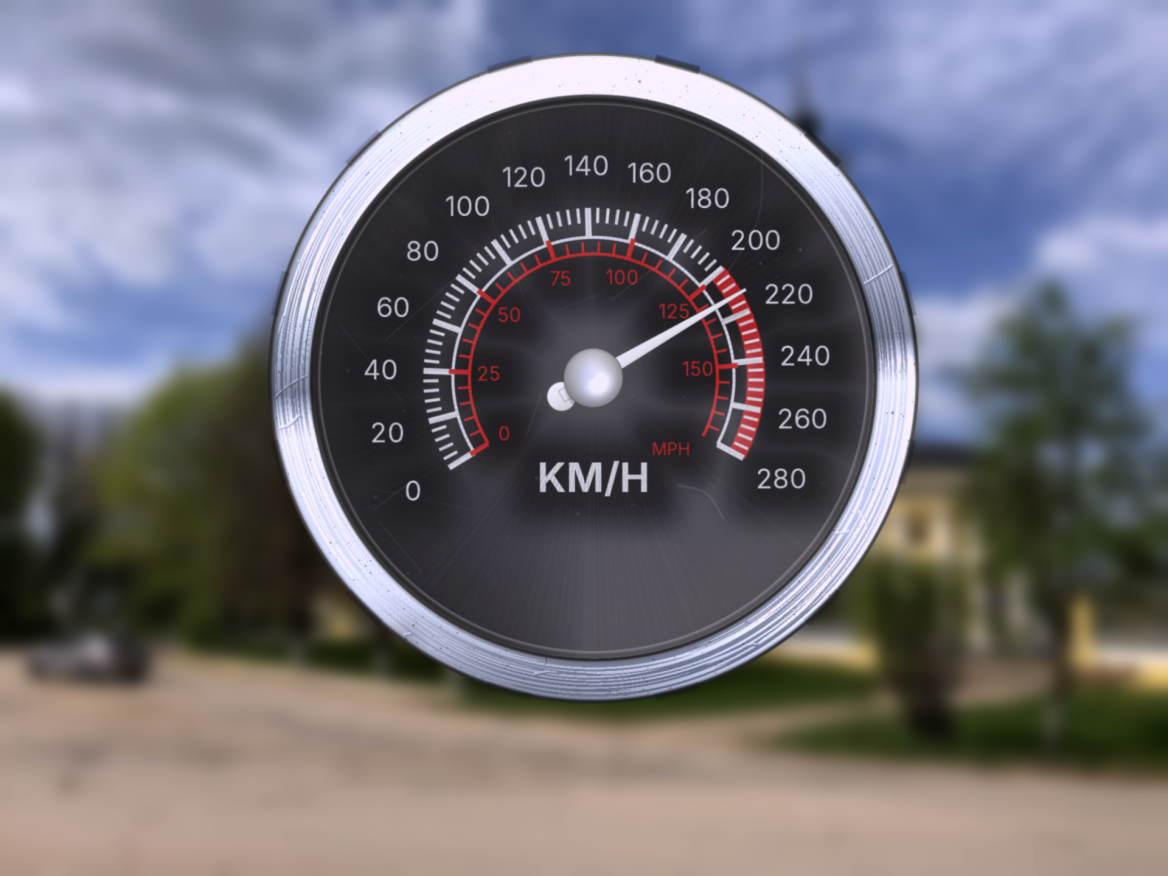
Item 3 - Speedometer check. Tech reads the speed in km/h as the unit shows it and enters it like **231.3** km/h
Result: **212** km/h
